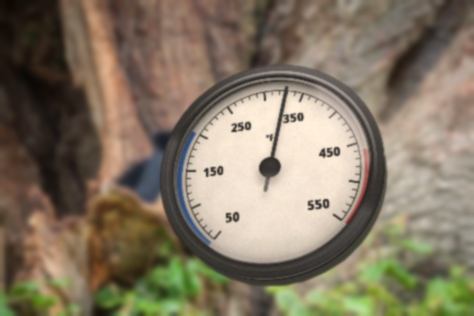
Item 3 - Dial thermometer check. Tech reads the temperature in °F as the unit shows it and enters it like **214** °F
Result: **330** °F
